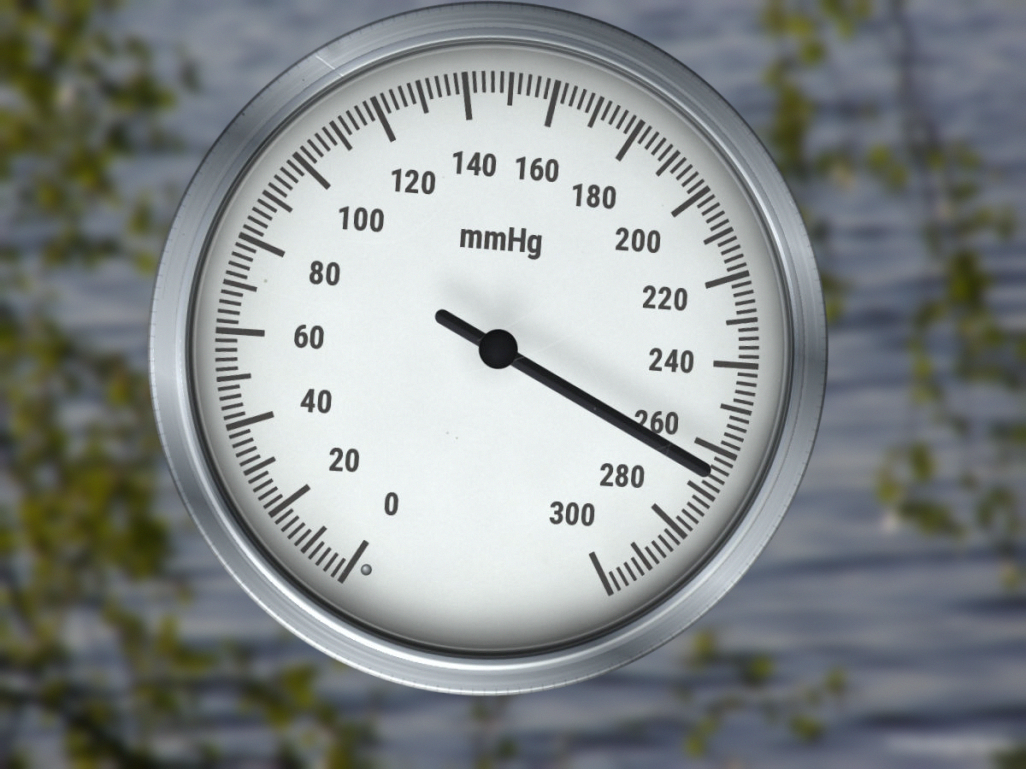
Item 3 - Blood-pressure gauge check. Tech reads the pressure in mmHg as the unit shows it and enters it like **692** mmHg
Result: **266** mmHg
